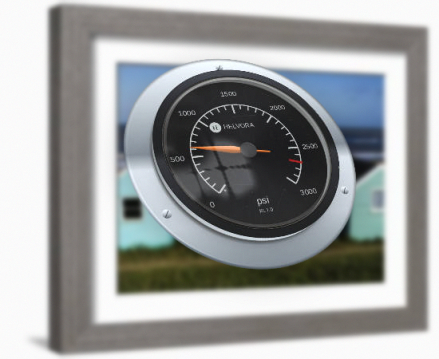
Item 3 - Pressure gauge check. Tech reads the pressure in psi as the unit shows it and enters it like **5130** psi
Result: **600** psi
